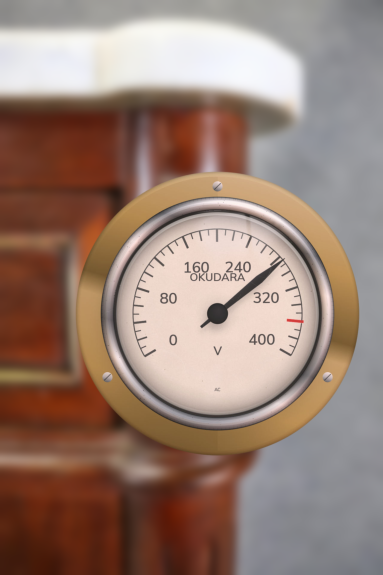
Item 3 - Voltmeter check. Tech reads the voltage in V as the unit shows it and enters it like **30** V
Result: **285** V
